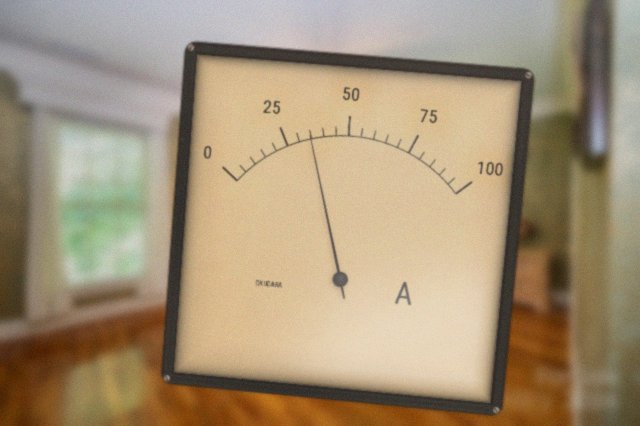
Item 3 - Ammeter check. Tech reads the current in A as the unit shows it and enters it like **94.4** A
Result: **35** A
